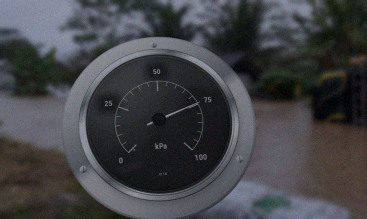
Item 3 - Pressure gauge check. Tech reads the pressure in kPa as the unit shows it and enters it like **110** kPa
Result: **75** kPa
